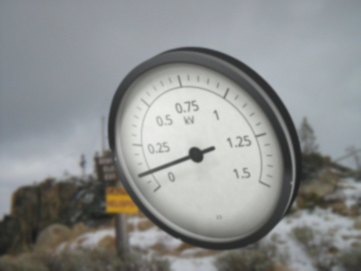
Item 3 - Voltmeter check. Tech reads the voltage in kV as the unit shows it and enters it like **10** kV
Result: **0.1** kV
